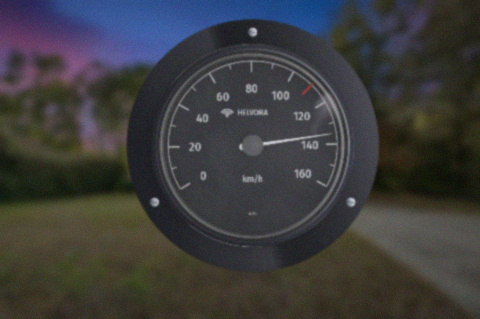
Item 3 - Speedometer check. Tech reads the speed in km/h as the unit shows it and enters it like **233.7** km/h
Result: **135** km/h
